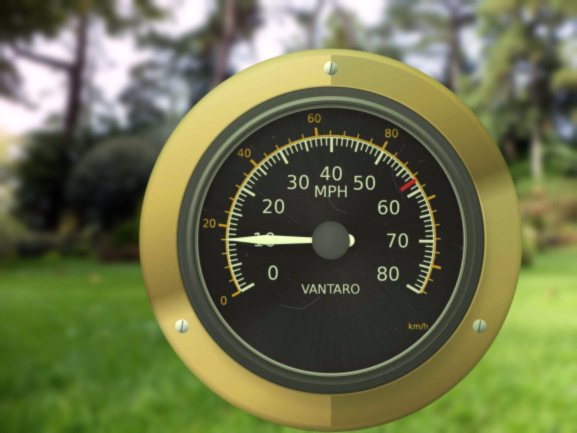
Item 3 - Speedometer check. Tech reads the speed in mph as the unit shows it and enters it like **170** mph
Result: **10** mph
